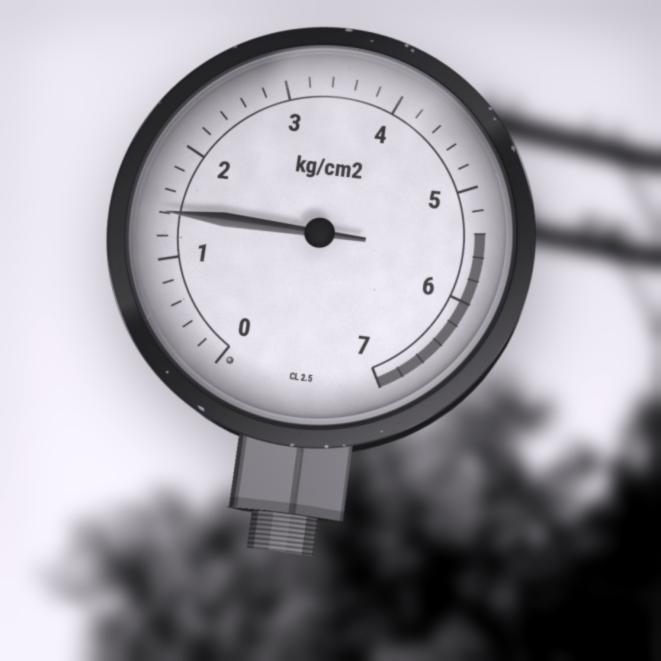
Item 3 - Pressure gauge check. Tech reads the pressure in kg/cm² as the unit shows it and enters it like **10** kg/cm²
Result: **1.4** kg/cm²
